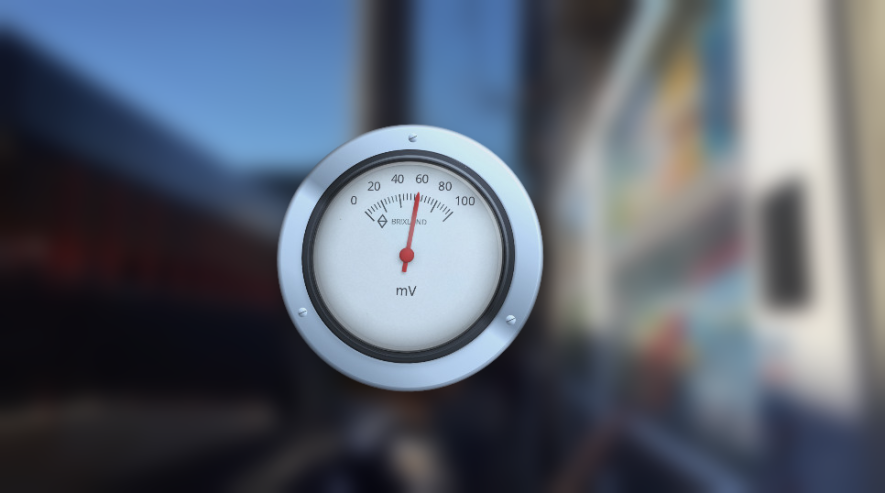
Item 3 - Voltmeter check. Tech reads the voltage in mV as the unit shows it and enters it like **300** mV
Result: **60** mV
